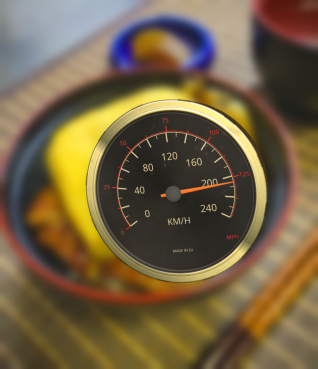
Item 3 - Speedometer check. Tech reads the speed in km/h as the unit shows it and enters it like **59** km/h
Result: **205** km/h
